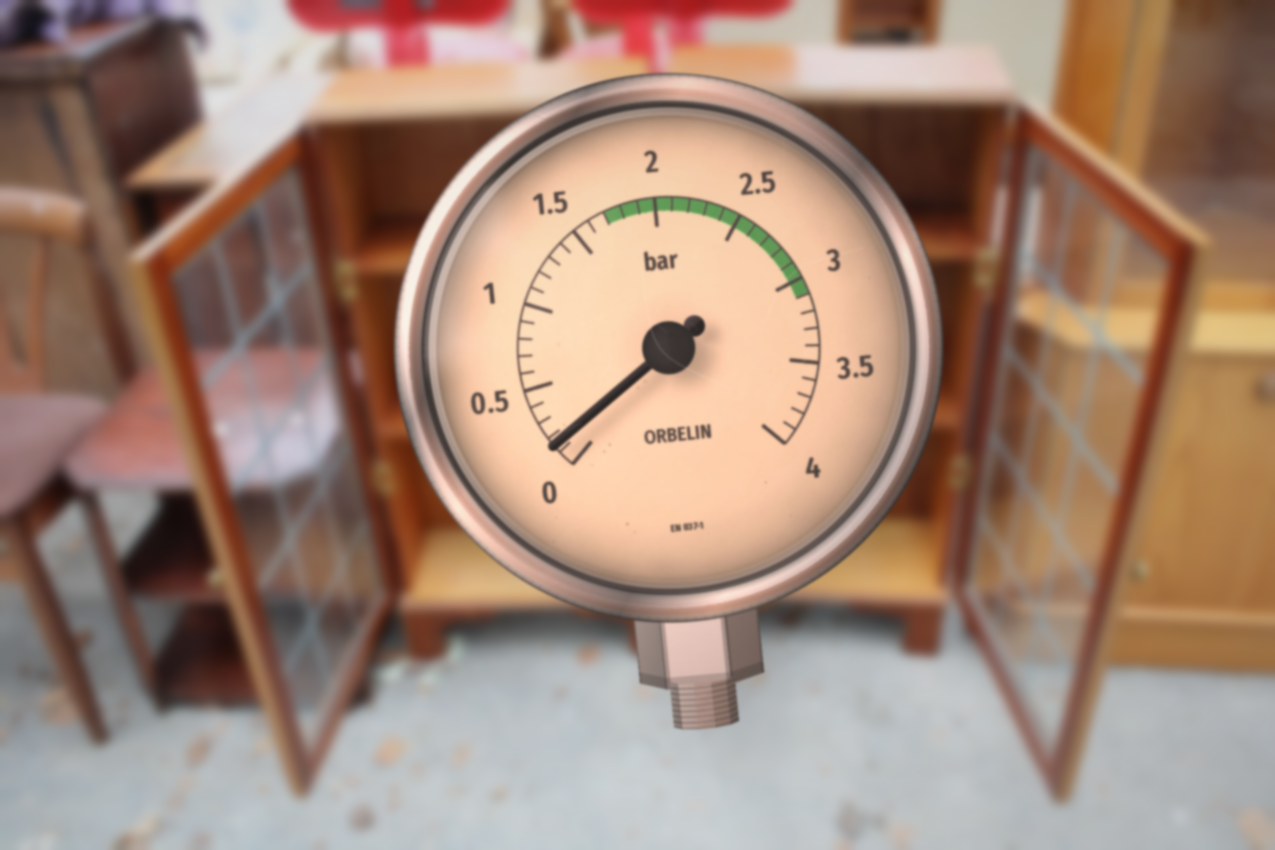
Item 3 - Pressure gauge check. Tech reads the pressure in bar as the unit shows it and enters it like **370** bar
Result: **0.15** bar
